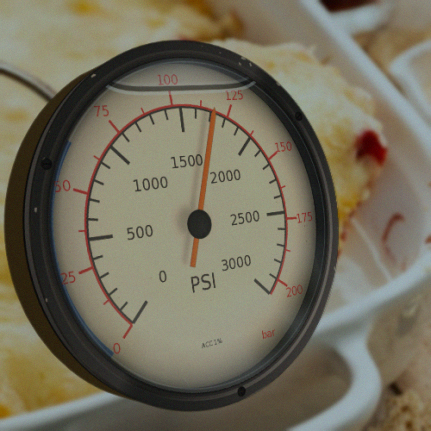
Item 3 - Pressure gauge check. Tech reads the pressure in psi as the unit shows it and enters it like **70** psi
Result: **1700** psi
